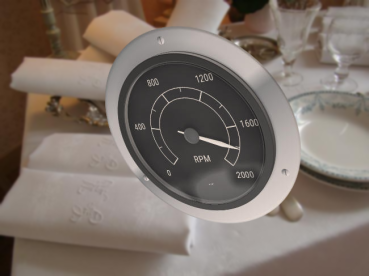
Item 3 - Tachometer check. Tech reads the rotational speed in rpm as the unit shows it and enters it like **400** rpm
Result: **1800** rpm
